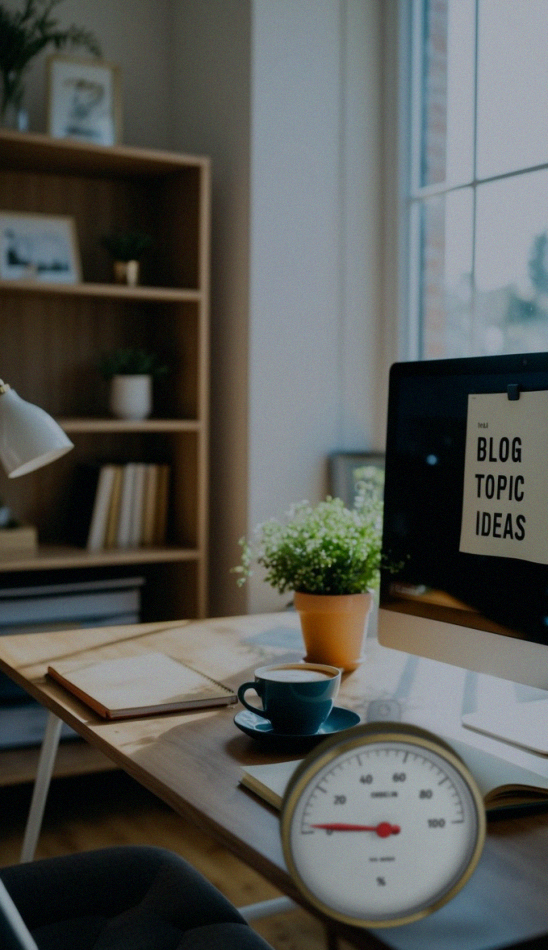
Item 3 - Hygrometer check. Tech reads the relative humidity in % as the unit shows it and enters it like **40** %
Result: **4** %
